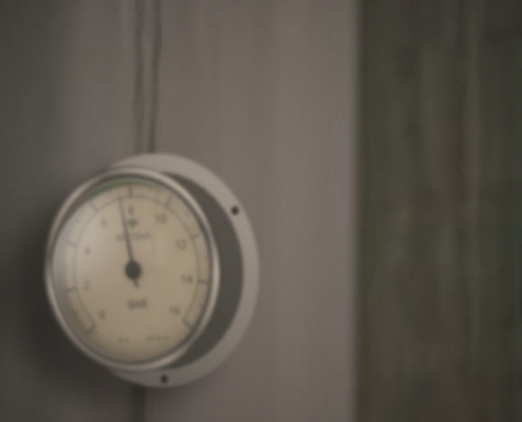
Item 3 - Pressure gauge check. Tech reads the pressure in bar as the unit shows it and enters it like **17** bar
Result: **7.5** bar
